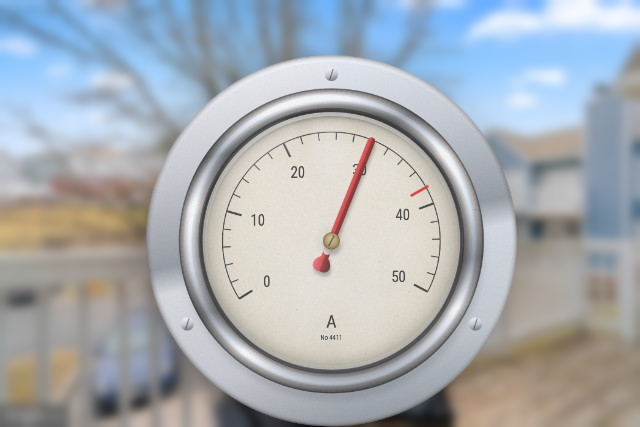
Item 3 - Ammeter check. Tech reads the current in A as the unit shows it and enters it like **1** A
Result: **30** A
